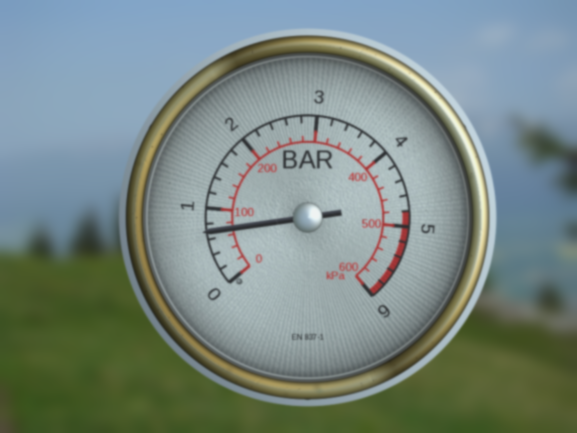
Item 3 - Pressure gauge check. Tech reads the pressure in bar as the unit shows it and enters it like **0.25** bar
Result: **0.7** bar
